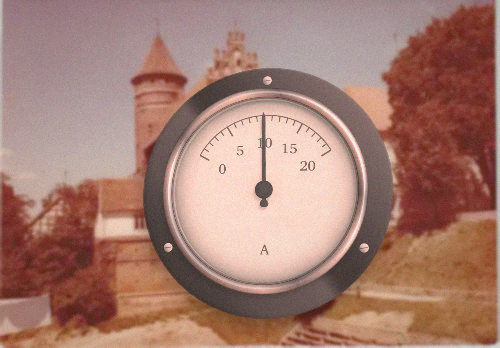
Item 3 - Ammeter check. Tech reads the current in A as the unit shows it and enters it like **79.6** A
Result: **10** A
